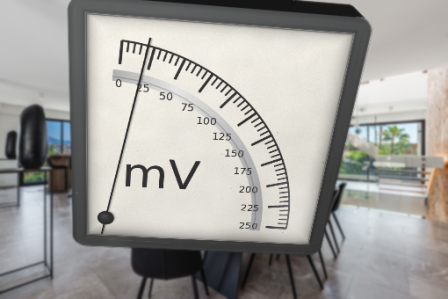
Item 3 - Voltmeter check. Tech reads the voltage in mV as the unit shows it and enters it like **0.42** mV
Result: **20** mV
